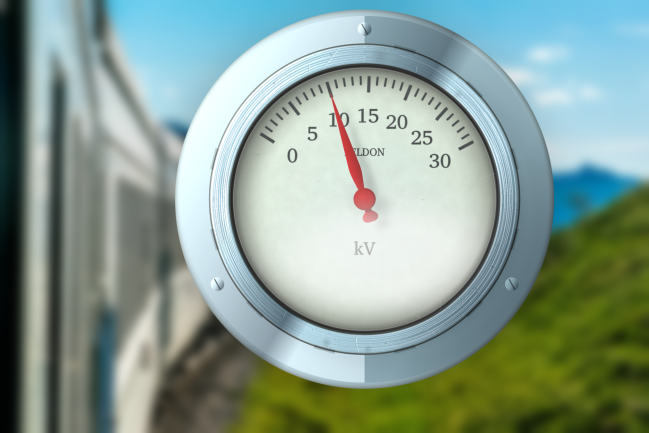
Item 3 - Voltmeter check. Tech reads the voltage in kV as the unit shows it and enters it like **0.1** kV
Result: **10** kV
